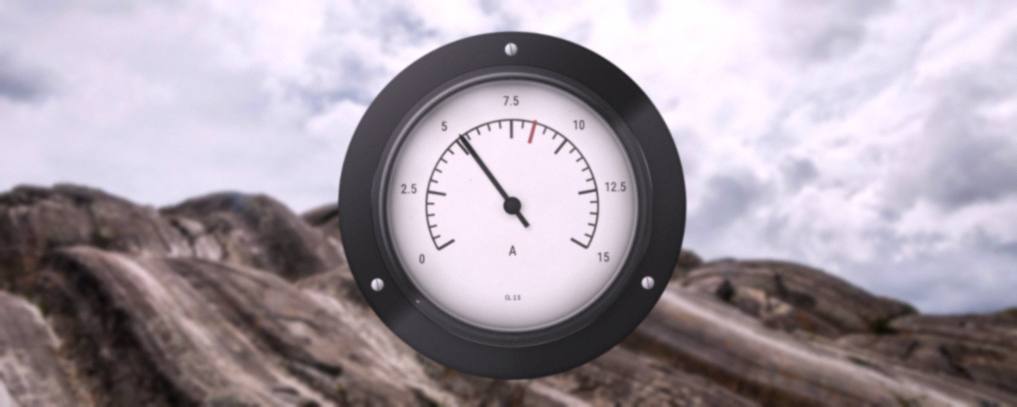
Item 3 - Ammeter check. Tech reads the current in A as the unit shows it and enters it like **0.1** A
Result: **5.25** A
